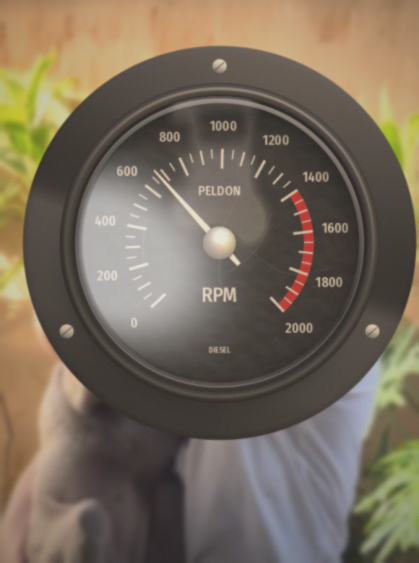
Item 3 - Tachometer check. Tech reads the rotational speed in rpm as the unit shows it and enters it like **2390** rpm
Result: **675** rpm
